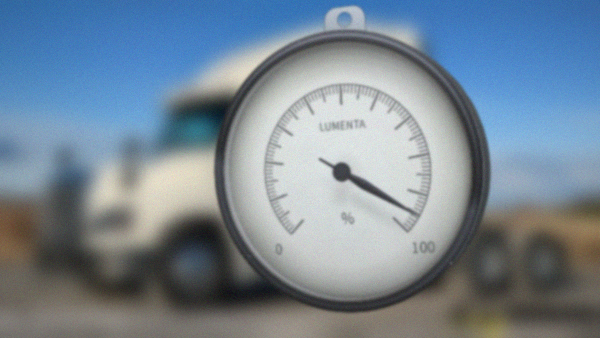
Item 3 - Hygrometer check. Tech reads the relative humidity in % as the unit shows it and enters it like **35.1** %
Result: **95** %
